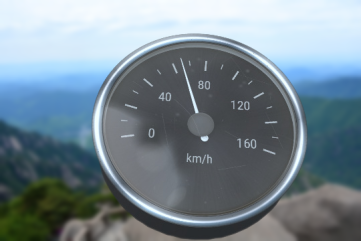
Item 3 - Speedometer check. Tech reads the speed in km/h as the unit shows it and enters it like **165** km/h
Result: **65** km/h
